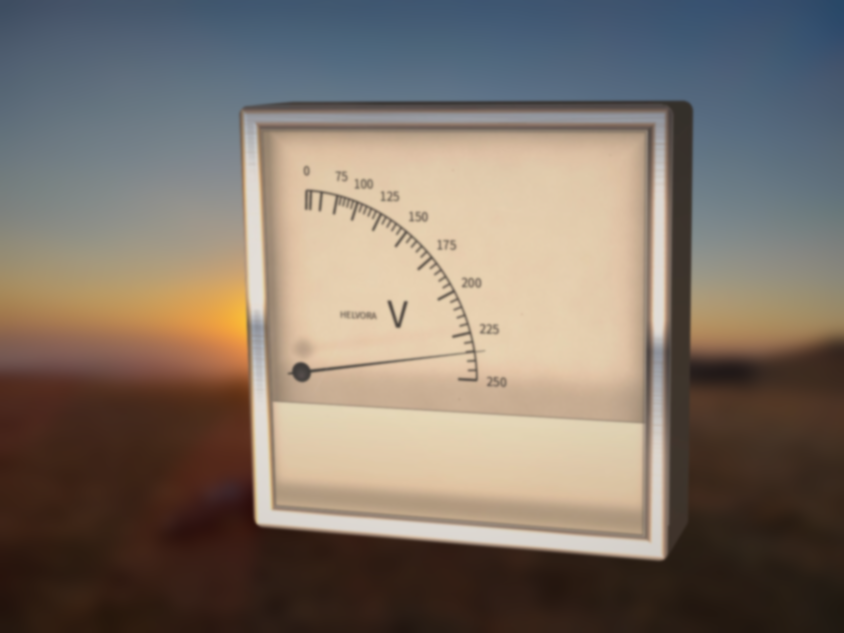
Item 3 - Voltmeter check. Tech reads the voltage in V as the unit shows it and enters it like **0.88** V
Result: **235** V
